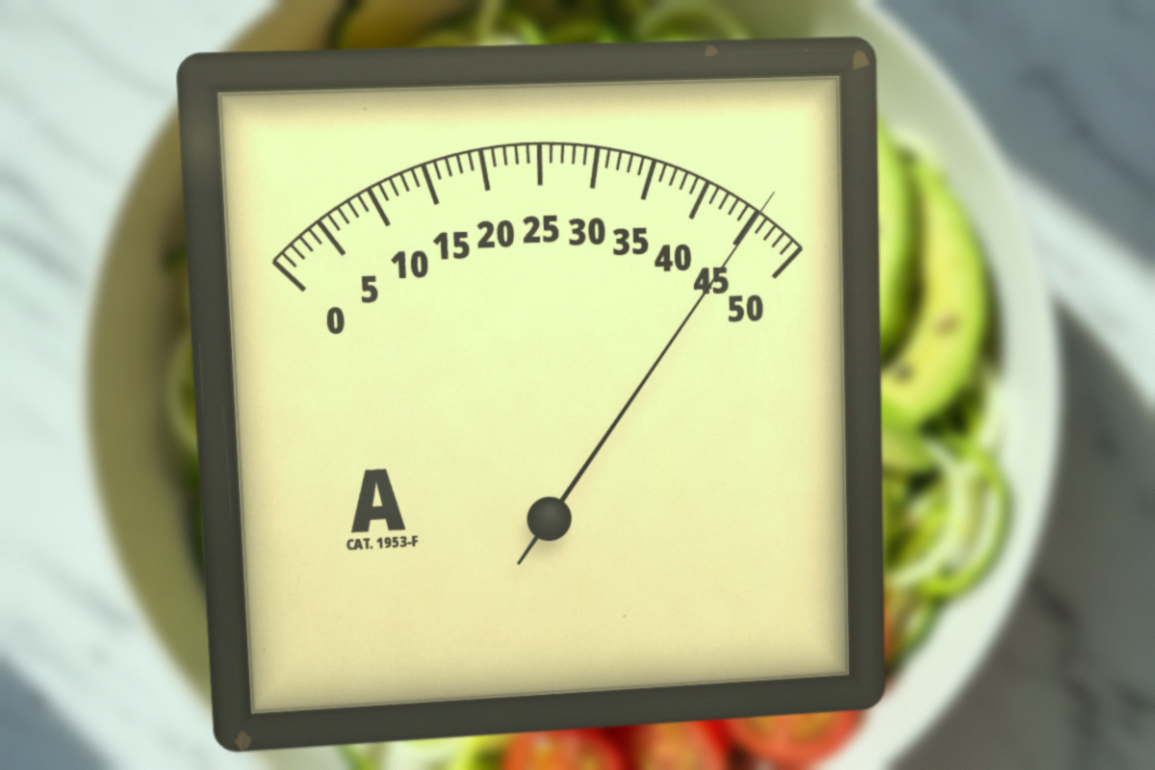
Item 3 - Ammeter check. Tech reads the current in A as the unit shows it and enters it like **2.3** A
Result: **45** A
